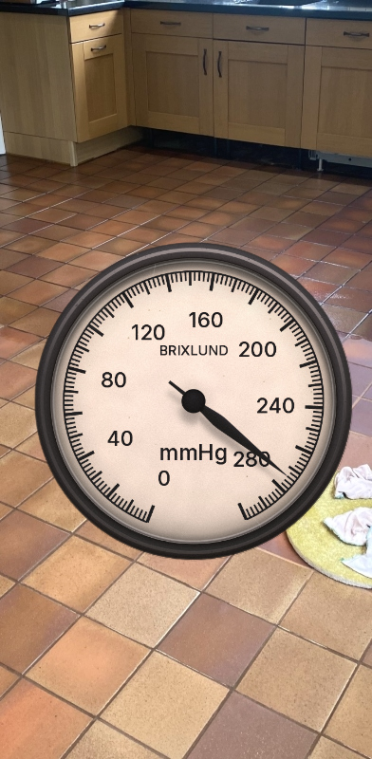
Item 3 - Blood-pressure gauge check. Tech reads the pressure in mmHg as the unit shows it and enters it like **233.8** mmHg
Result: **274** mmHg
